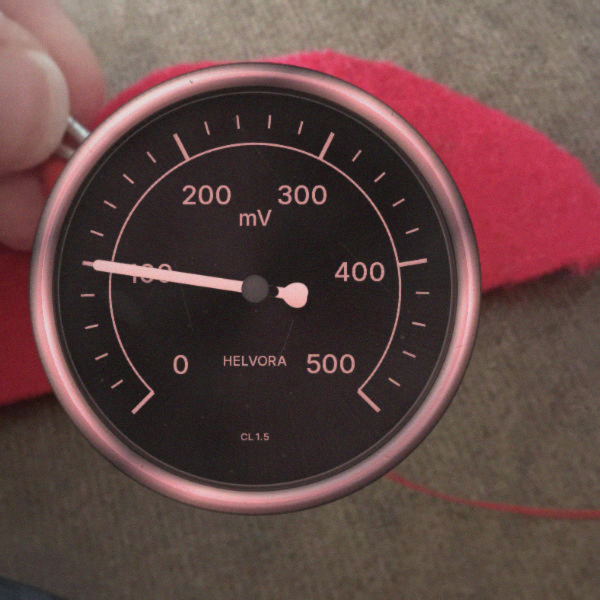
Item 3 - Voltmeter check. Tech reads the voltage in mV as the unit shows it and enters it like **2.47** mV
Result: **100** mV
